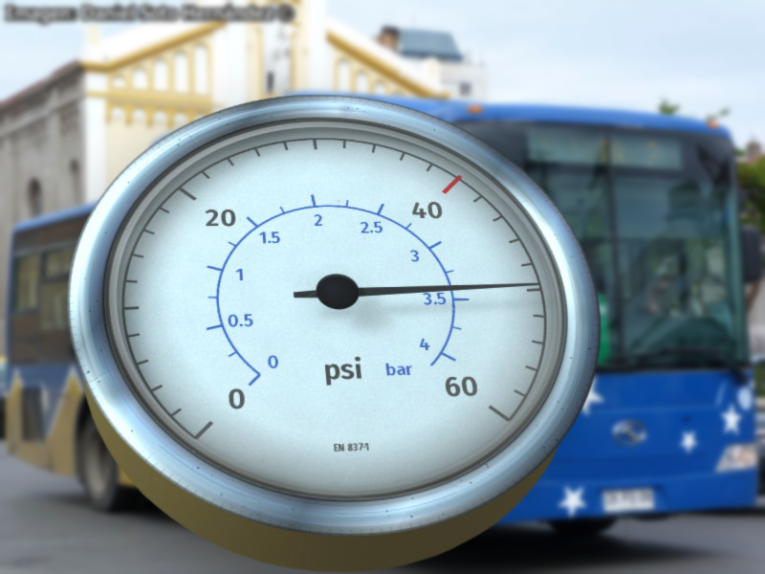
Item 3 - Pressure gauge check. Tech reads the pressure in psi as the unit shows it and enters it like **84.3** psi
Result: **50** psi
